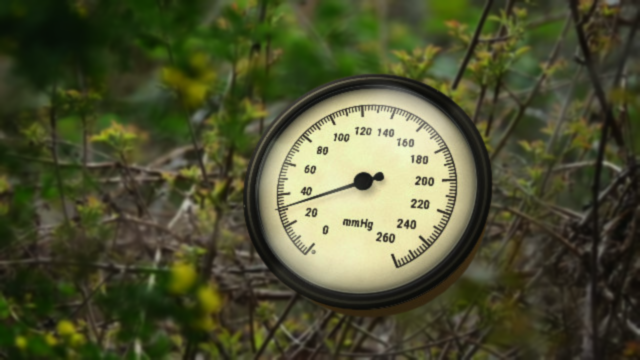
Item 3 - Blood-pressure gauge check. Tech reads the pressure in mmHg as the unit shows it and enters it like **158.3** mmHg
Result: **30** mmHg
